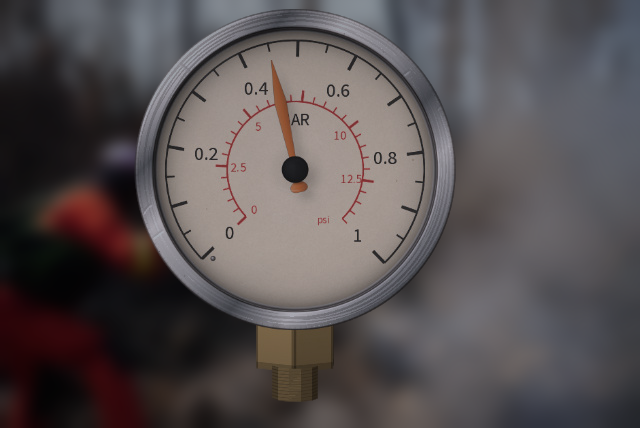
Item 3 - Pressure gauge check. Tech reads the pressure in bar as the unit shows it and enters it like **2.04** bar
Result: **0.45** bar
